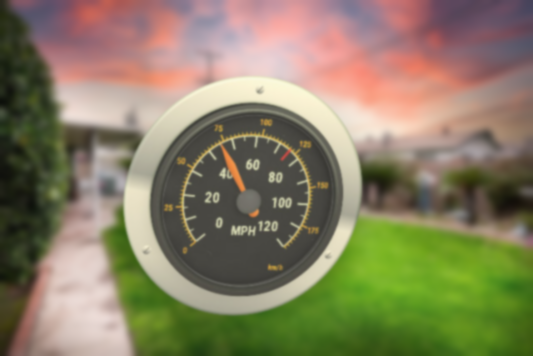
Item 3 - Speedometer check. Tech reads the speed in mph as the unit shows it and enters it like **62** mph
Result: **45** mph
